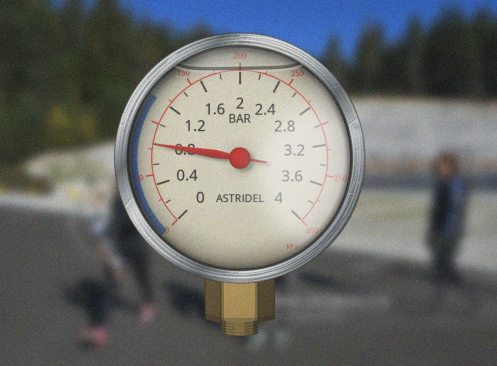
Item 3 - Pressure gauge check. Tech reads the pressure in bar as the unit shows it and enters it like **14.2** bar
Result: **0.8** bar
